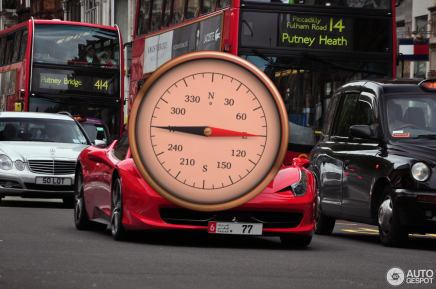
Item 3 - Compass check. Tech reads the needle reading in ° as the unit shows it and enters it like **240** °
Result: **90** °
